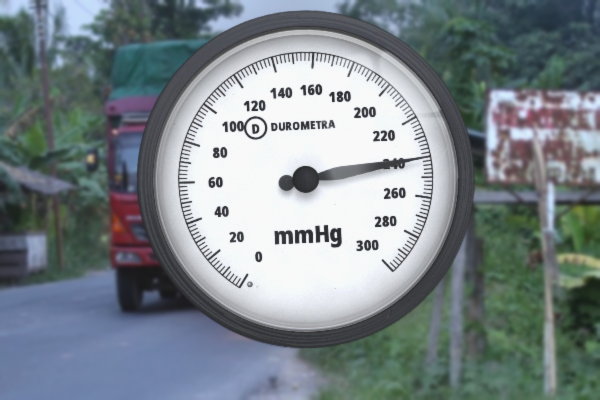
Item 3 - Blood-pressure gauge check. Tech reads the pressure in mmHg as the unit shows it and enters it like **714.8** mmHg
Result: **240** mmHg
